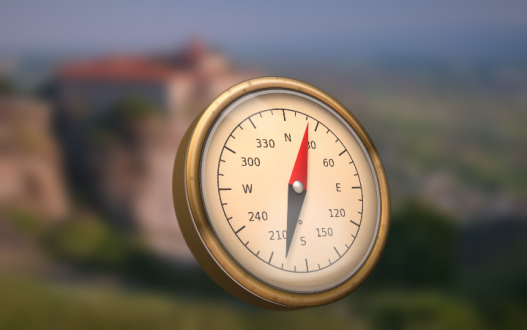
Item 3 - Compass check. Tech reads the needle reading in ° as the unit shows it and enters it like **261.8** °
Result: **20** °
